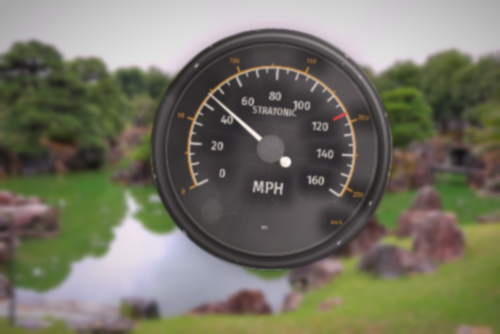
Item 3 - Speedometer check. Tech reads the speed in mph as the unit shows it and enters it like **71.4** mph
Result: **45** mph
